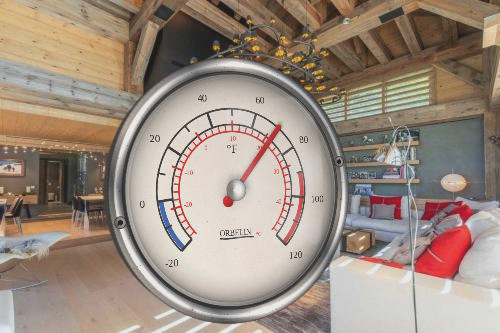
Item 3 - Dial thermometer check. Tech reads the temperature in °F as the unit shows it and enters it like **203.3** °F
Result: **70** °F
